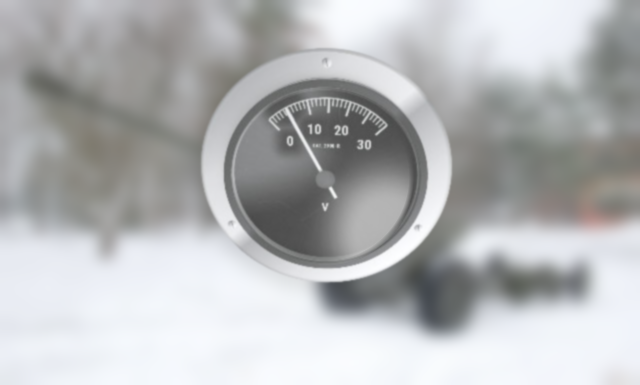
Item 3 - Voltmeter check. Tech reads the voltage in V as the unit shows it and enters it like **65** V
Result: **5** V
